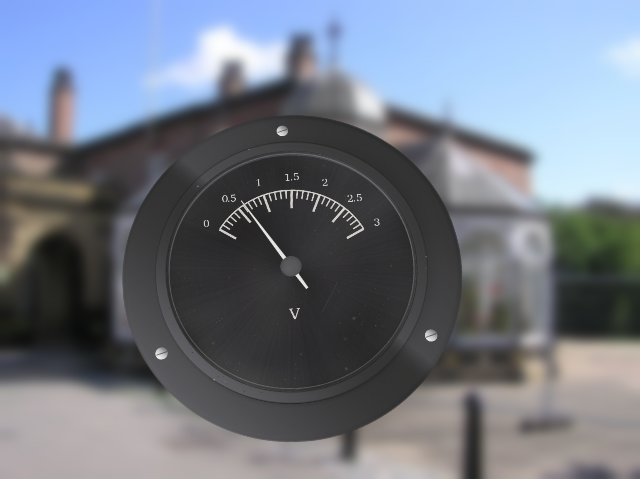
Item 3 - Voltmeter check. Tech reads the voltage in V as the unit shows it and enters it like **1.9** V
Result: **0.6** V
